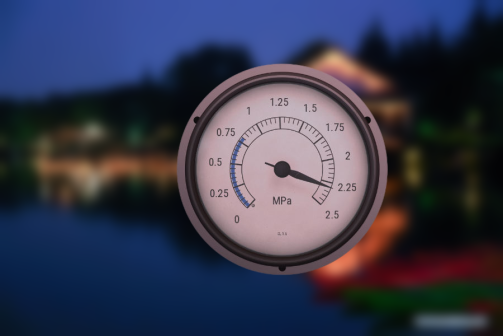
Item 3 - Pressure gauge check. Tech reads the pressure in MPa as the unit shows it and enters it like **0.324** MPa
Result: **2.3** MPa
